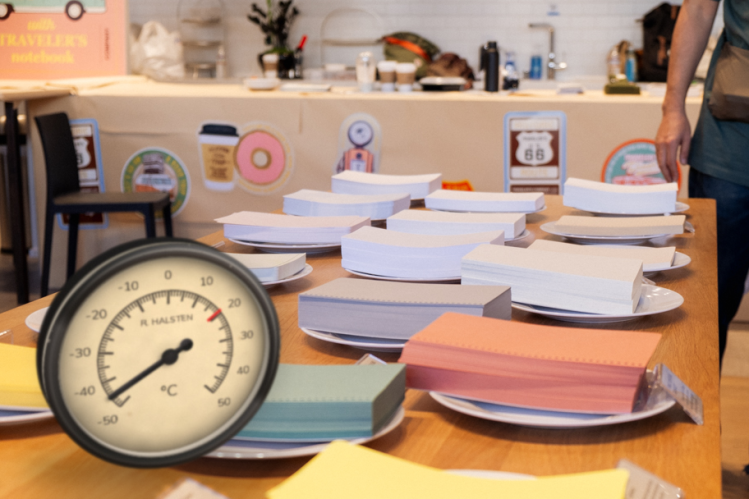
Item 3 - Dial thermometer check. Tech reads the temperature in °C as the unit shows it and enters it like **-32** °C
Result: **-45** °C
